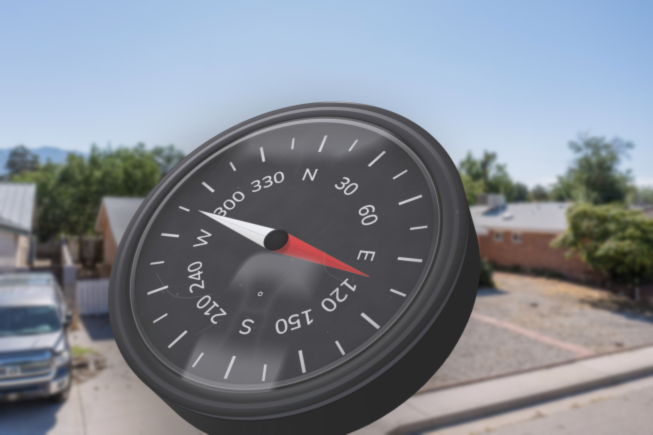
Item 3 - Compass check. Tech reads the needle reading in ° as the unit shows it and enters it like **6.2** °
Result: **105** °
